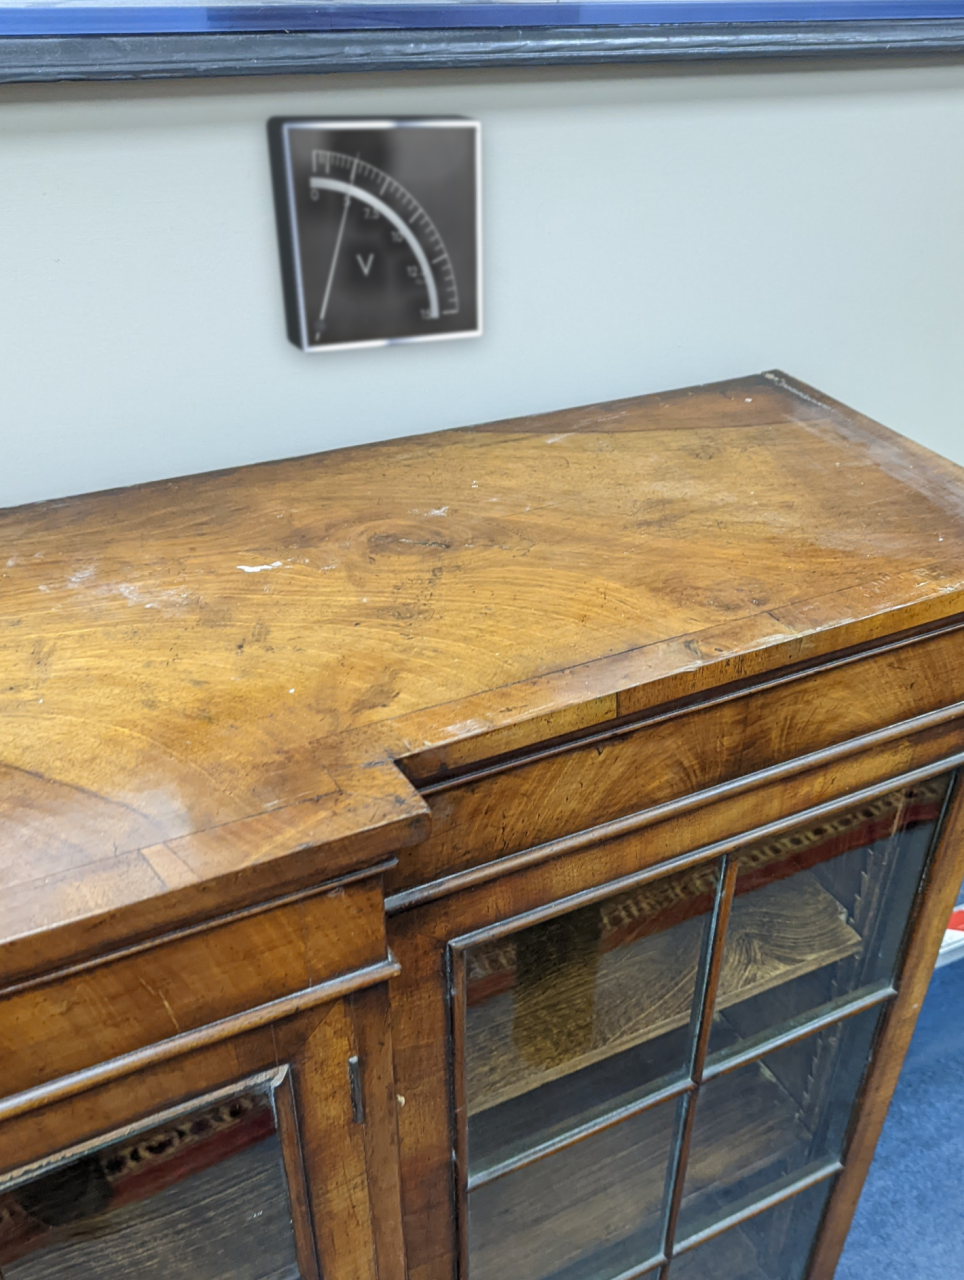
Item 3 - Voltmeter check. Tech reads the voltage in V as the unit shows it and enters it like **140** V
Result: **5** V
